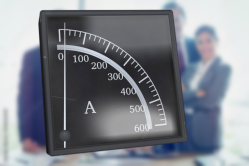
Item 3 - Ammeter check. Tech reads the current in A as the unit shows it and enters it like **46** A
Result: **20** A
